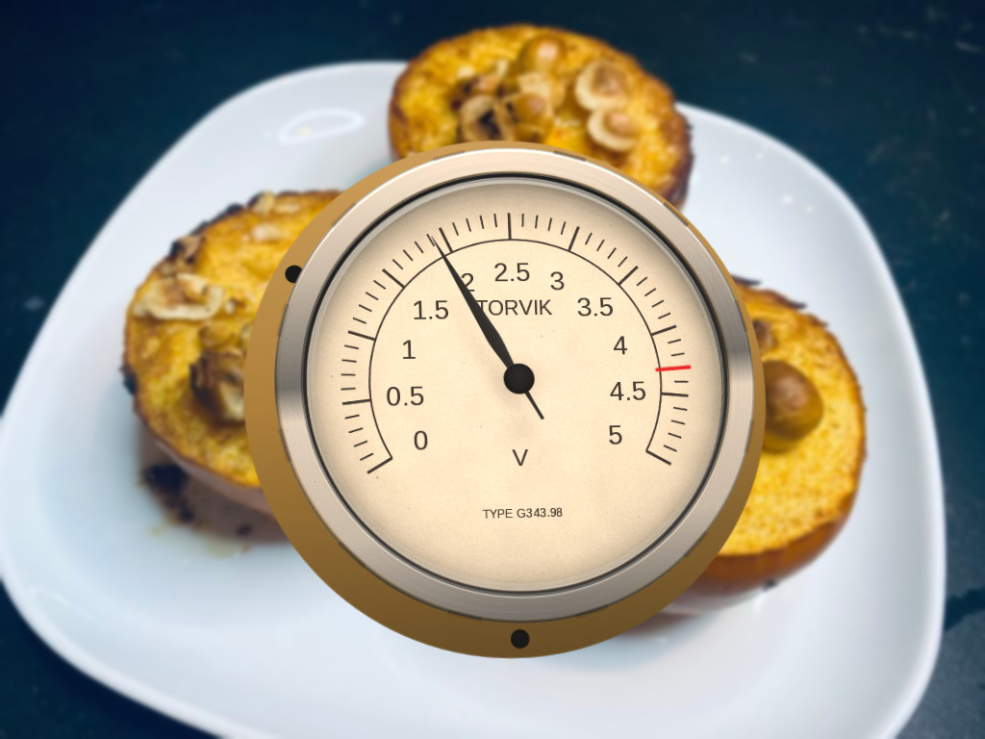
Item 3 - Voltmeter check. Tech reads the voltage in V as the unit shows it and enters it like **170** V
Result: **1.9** V
